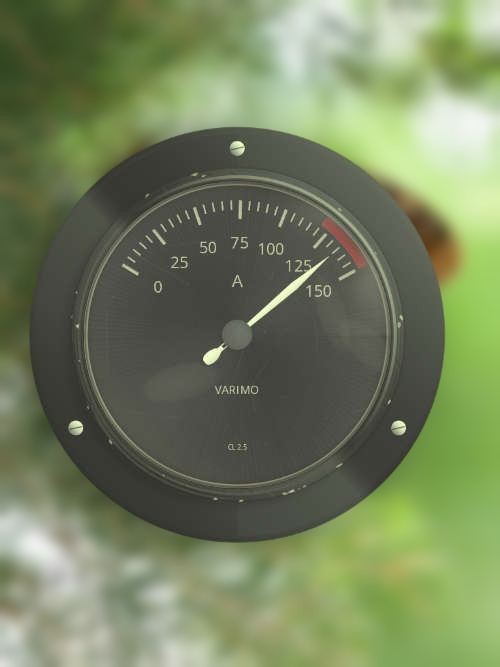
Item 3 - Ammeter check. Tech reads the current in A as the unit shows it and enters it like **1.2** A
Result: **135** A
